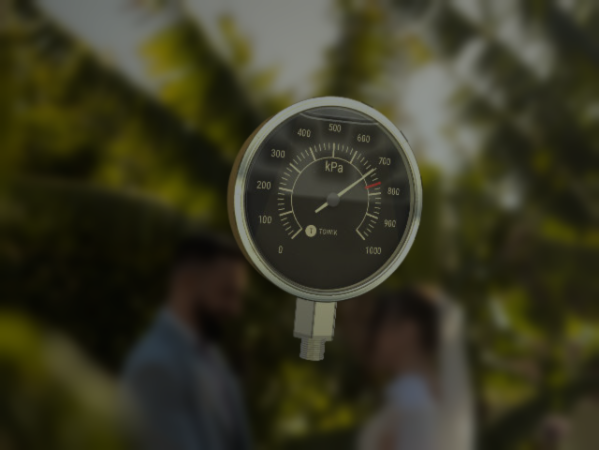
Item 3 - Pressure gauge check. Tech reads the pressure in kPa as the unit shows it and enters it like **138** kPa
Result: **700** kPa
